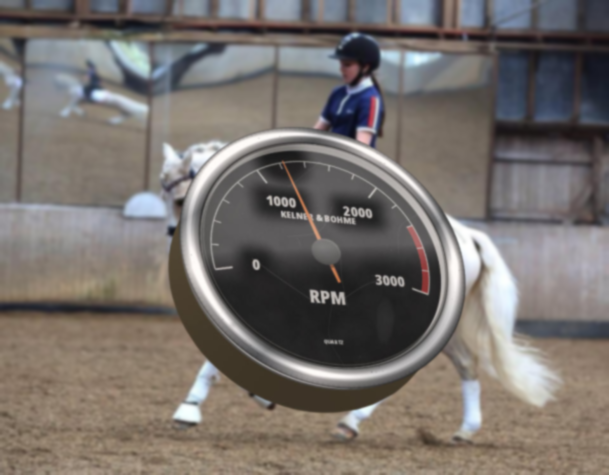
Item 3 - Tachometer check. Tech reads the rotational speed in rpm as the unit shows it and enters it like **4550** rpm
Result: **1200** rpm
